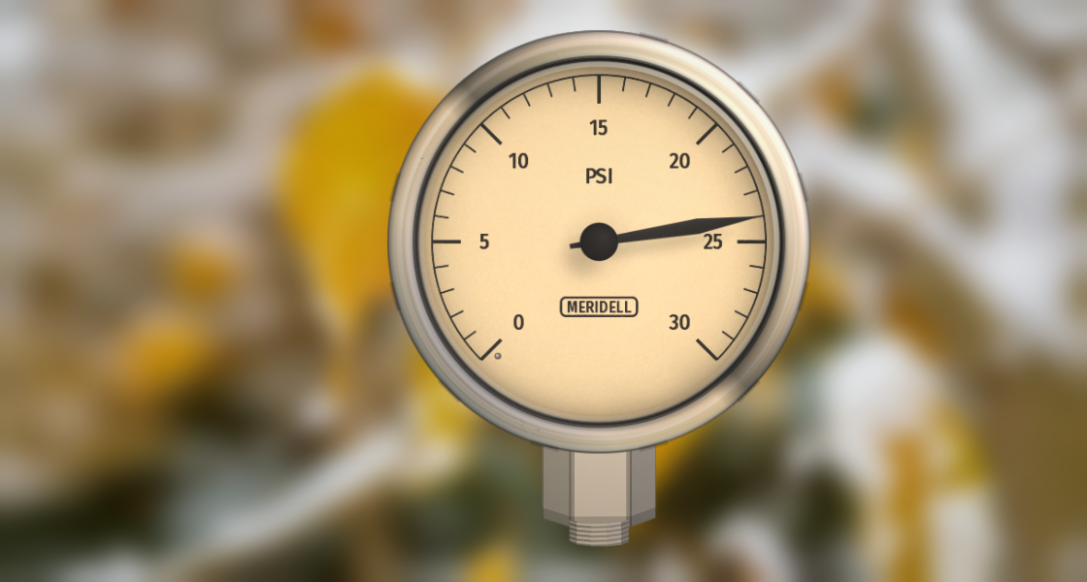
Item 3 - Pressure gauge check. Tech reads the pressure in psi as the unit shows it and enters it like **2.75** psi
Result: **24** psi
